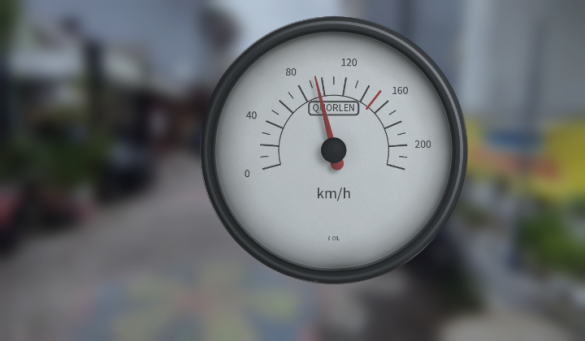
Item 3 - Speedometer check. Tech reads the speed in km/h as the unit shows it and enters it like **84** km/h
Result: **95** km/h
